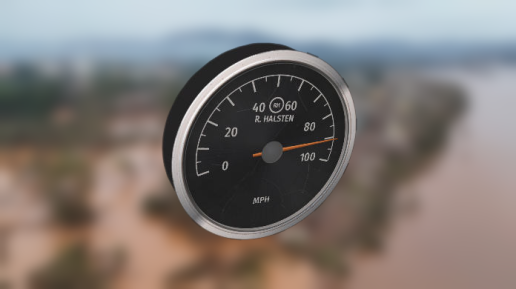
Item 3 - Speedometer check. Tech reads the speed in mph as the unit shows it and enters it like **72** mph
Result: **90** mph
